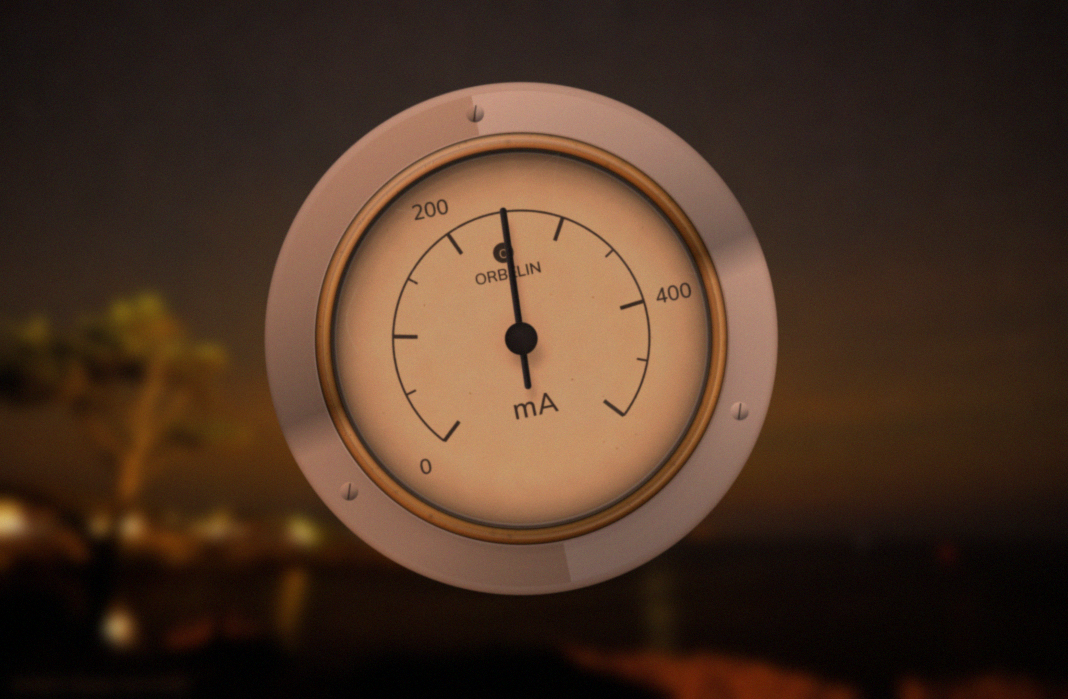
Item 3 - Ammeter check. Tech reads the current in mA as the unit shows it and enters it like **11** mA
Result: **250** mA
